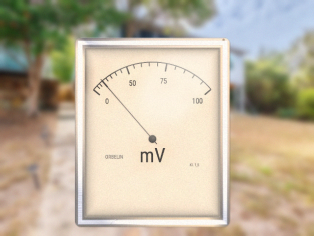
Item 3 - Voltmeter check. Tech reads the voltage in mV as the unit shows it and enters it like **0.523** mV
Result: **25** mV
